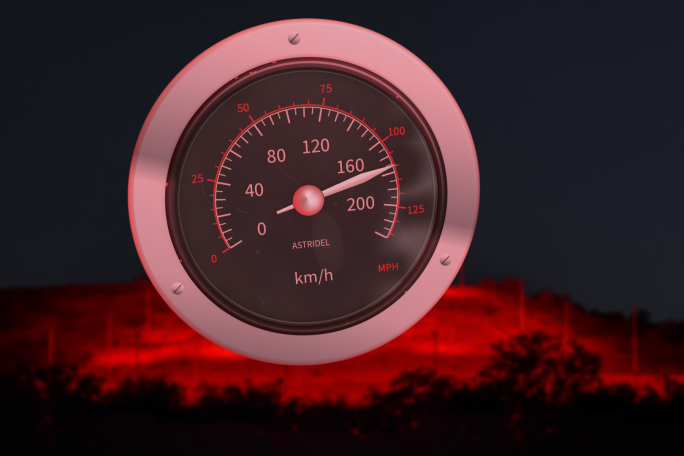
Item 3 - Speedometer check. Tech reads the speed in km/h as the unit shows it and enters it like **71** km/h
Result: **175** km/h
